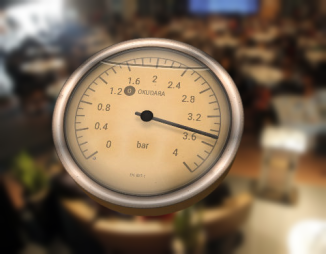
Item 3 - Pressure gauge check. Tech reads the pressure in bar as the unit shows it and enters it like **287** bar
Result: **3.5** bar
